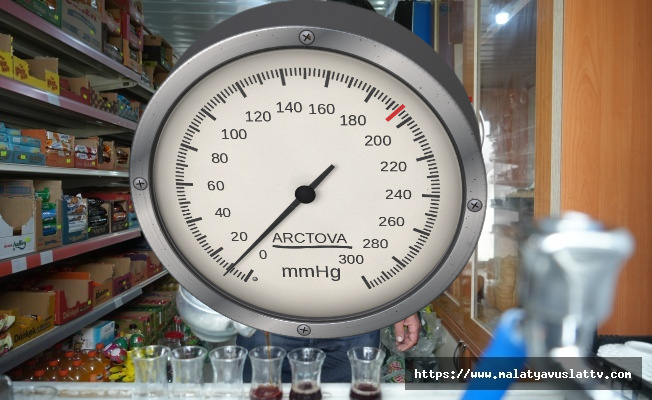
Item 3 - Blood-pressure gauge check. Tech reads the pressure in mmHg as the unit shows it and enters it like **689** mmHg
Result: **10** mmHg
